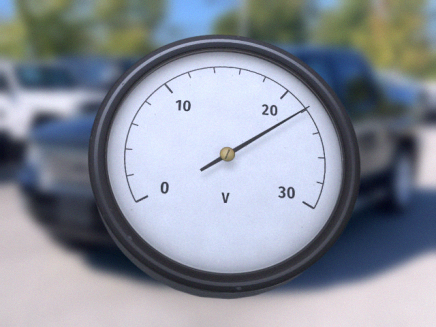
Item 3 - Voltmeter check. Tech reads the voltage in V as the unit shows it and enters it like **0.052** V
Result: **22** V
